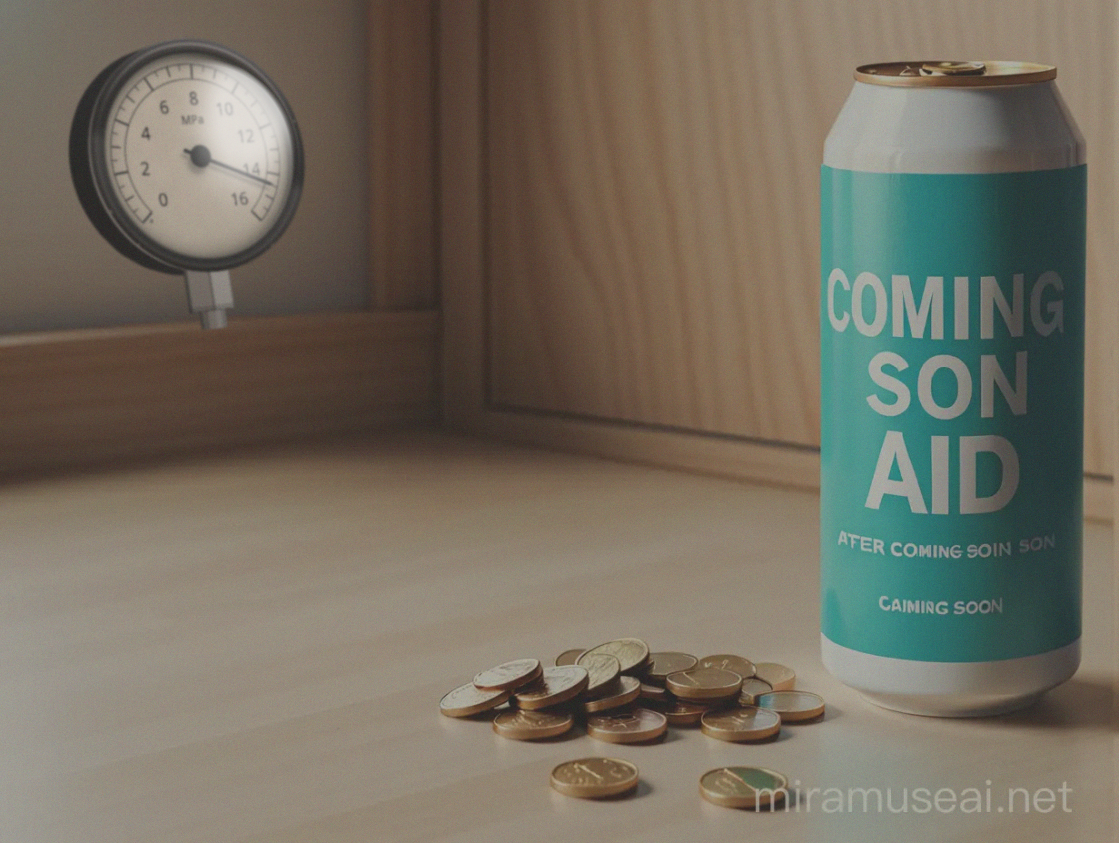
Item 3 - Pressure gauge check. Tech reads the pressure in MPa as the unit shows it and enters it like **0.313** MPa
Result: **14.5** MPa
